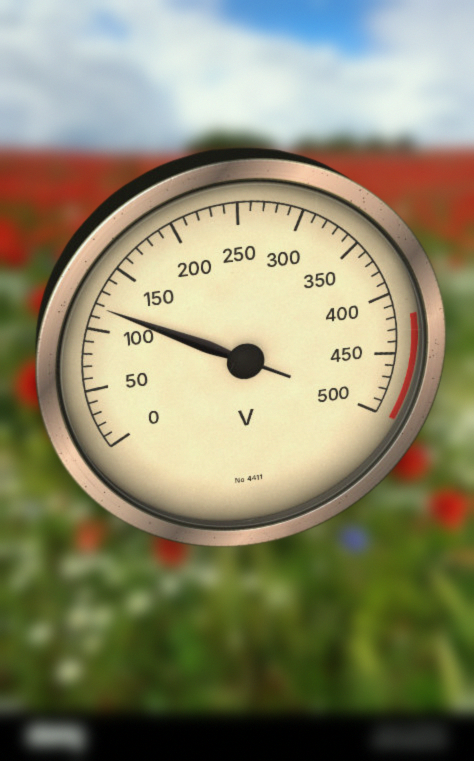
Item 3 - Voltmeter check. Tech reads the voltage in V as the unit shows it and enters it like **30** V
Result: **120** V
